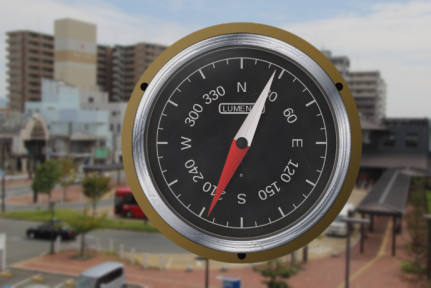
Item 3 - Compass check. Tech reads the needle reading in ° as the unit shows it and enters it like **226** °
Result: **205** °
